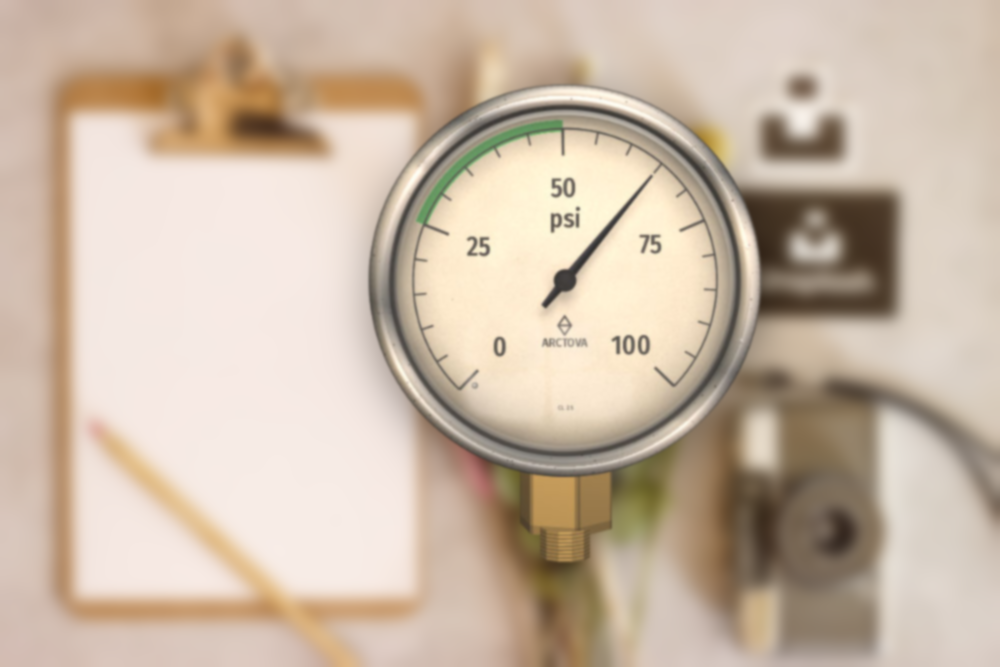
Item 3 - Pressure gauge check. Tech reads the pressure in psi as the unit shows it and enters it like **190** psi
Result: **65** psi
